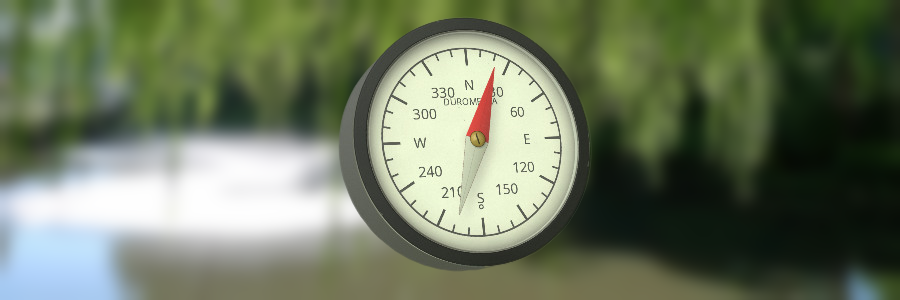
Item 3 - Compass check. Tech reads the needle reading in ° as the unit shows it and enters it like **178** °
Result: **20** °
